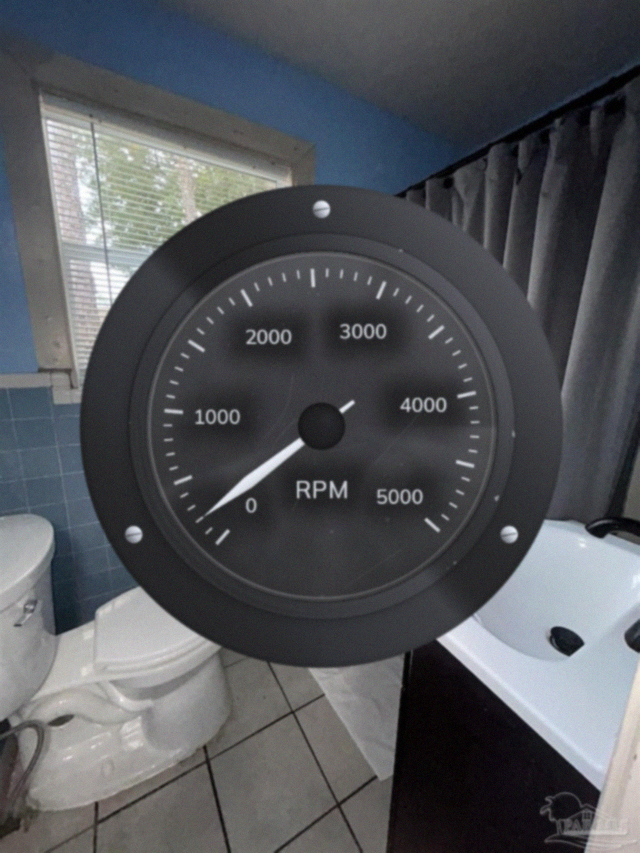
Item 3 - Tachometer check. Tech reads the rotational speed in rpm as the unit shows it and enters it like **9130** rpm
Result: **200** rpm
